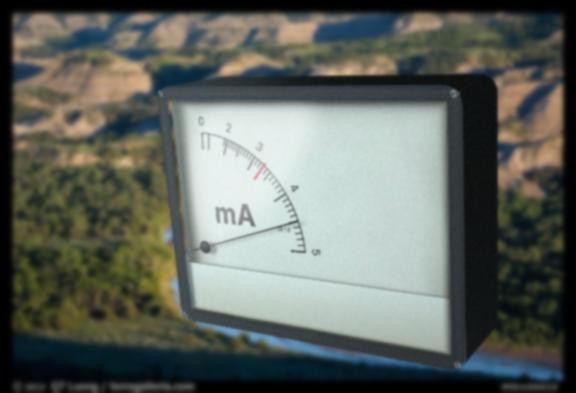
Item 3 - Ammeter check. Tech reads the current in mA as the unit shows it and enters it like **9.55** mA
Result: **4.5** mA
